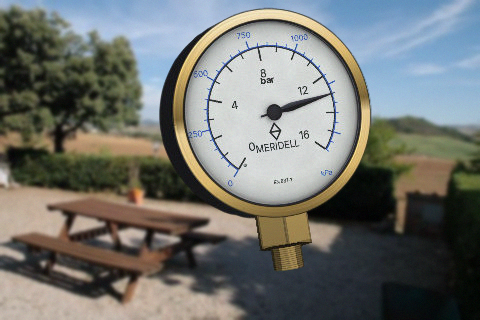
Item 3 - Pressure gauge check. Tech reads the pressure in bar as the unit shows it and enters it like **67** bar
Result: **13** bar
